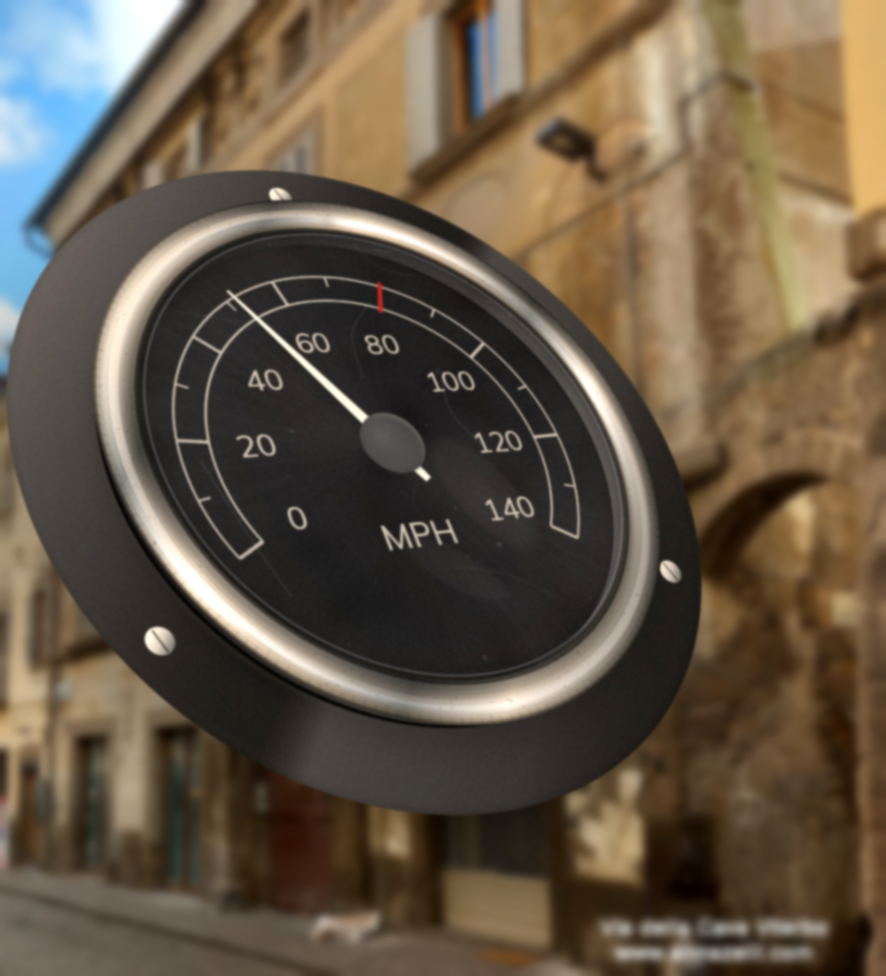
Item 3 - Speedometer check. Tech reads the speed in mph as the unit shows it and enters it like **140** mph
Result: **50** mph
